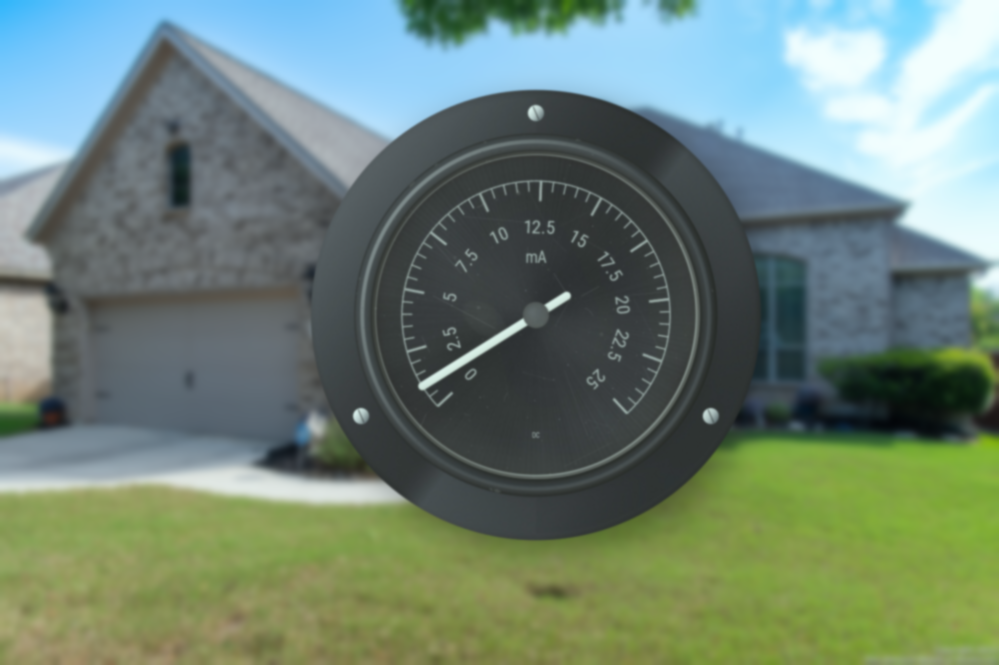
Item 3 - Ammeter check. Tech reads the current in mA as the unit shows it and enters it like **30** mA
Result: **1** mA
